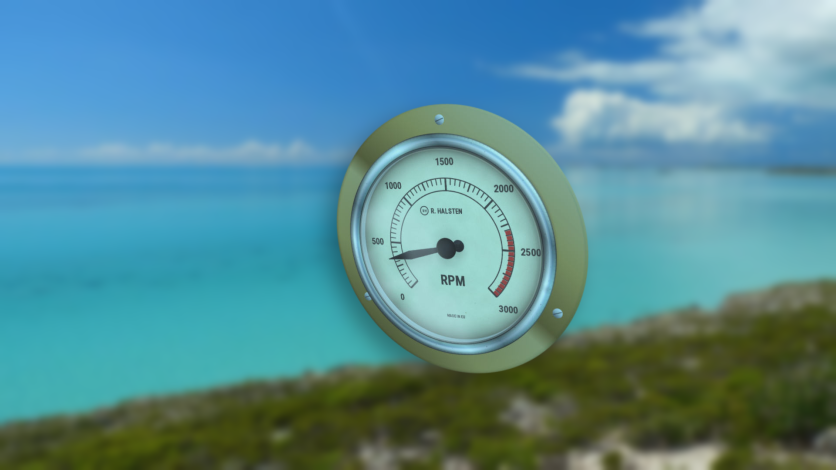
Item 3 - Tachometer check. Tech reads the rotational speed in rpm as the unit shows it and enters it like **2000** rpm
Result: **350** rpm
